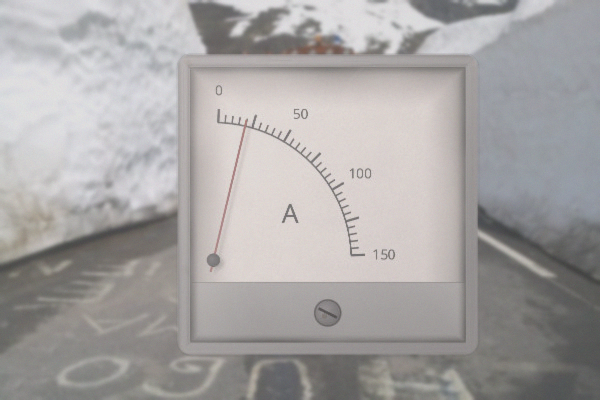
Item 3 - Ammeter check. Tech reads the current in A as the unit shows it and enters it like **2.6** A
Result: **20** A
